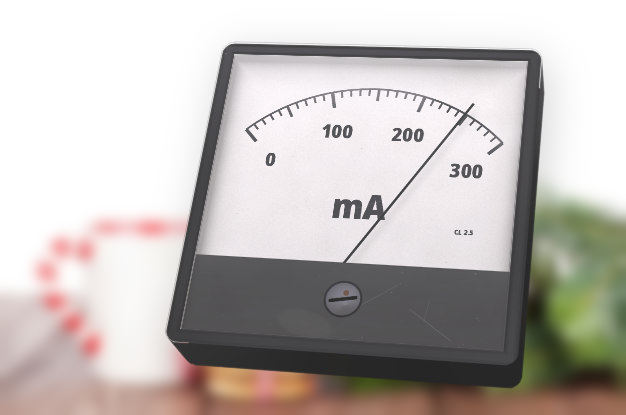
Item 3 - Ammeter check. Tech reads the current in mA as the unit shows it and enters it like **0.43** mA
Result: **250** mA
